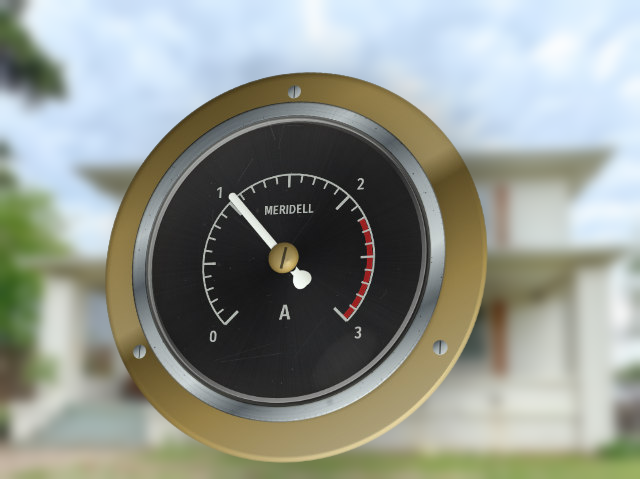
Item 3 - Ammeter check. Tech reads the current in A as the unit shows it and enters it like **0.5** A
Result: **1.05** A
